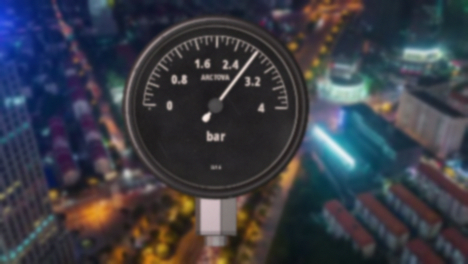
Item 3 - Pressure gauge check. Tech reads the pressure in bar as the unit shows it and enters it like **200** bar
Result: **2.8** bar
